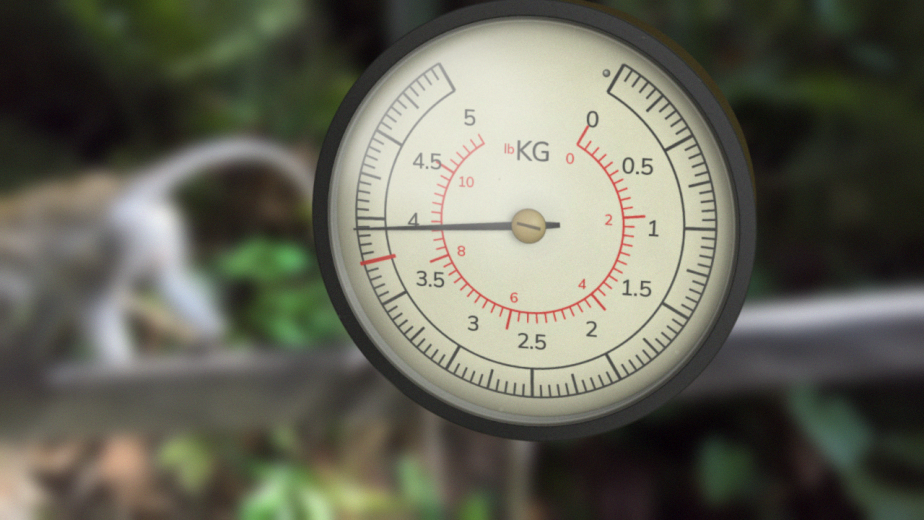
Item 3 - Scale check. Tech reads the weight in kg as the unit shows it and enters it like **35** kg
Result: **3.95** kg
